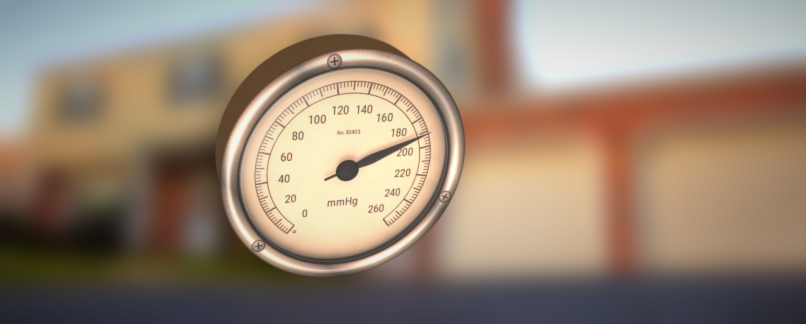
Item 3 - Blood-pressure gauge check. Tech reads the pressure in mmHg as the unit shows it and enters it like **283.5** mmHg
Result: **190** mmHg
